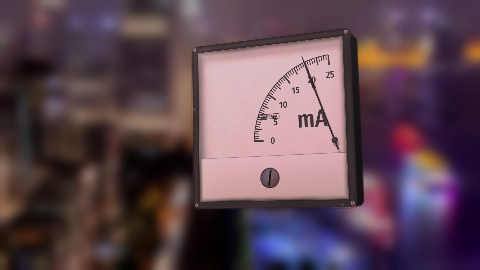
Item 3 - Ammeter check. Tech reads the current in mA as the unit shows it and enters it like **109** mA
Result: **20** mA
